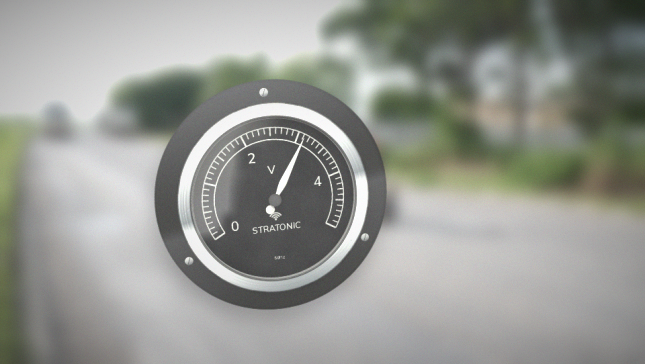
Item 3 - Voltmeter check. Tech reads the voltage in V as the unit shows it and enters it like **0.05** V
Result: **3.1** V
